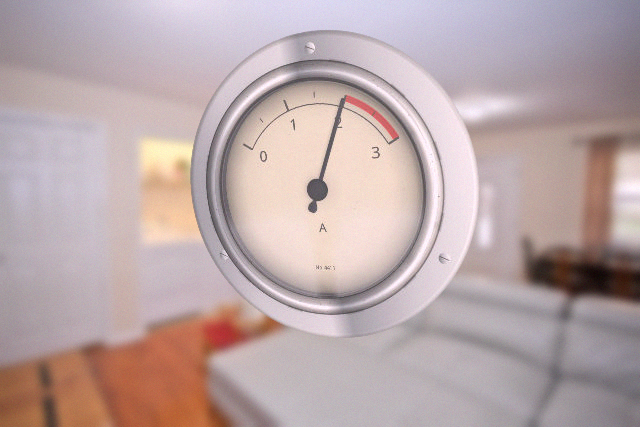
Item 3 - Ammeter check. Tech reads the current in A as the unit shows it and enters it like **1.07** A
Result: **2** A
